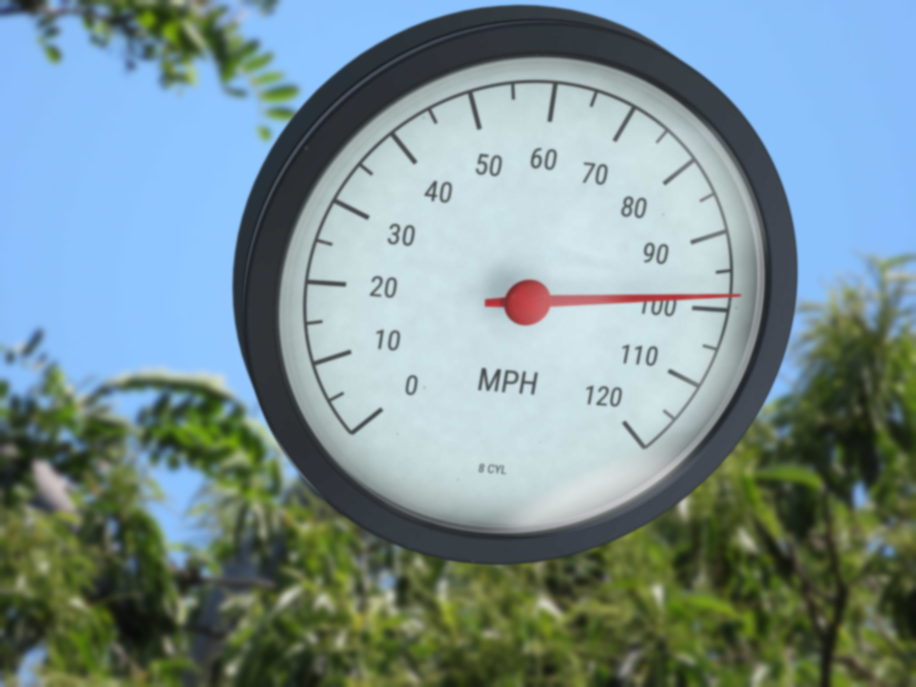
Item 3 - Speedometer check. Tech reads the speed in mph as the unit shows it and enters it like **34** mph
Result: **97.5** mph
